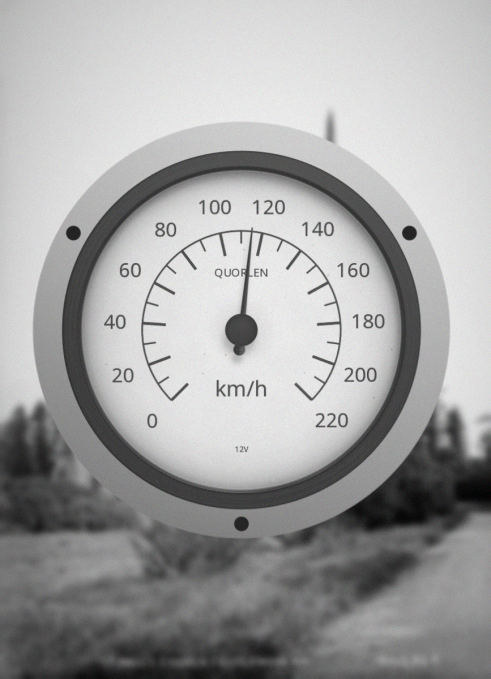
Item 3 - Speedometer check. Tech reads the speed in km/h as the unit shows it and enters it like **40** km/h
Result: **115** km/h
